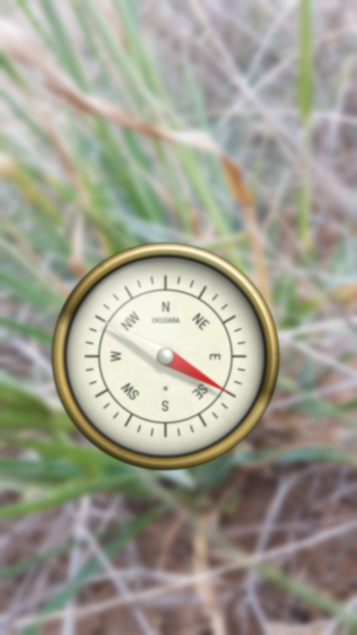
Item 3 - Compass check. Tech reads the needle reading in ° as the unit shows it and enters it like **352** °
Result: **120** °
